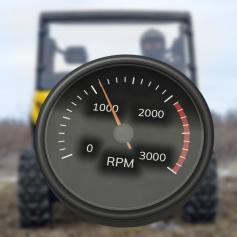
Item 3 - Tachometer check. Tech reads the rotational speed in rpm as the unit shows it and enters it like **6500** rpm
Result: **1100** rpm
